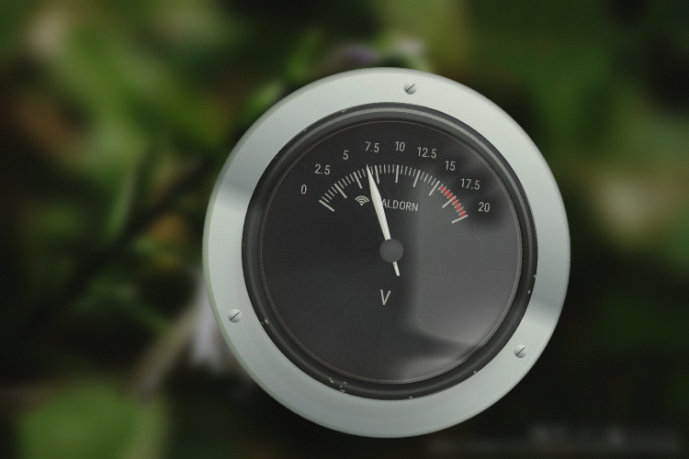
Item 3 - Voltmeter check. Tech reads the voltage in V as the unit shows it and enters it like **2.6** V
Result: **6.5** V
